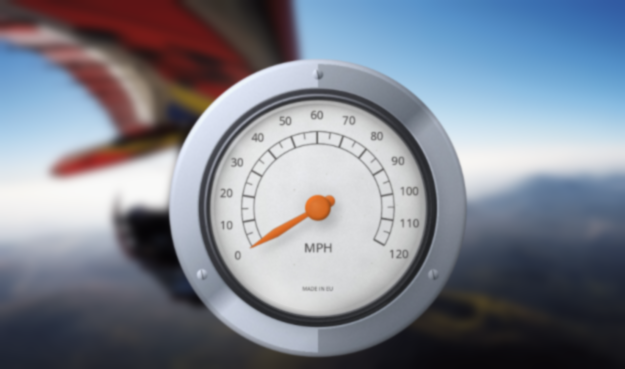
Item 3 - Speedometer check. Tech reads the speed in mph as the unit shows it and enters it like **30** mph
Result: **0** mph
